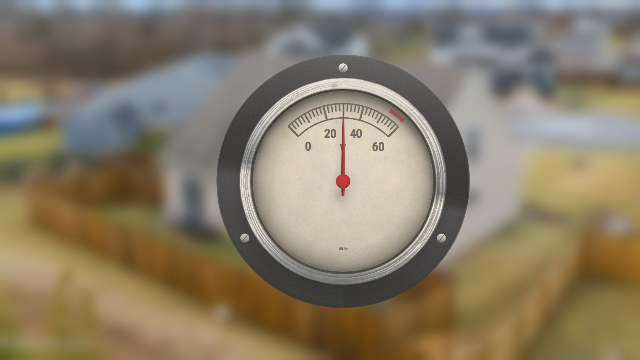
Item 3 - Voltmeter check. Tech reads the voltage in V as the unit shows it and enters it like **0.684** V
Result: **30** V
